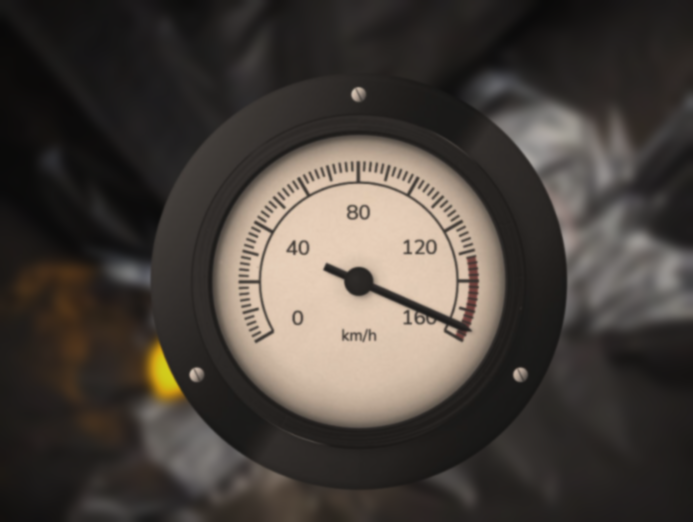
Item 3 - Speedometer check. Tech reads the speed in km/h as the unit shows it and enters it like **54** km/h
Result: **156** km/h
